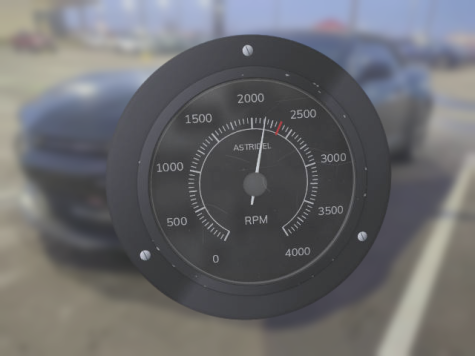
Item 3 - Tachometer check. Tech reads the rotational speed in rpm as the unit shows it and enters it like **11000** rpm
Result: **2150** rpm
